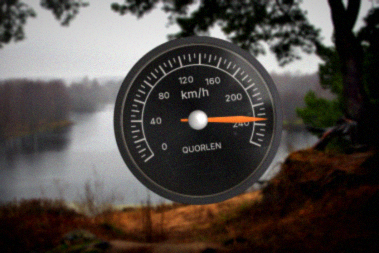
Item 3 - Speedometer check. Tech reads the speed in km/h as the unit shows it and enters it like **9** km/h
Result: **235** km/h
